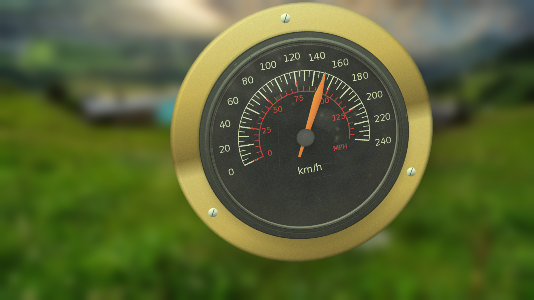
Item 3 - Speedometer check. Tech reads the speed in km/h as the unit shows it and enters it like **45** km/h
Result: **150** km/h
